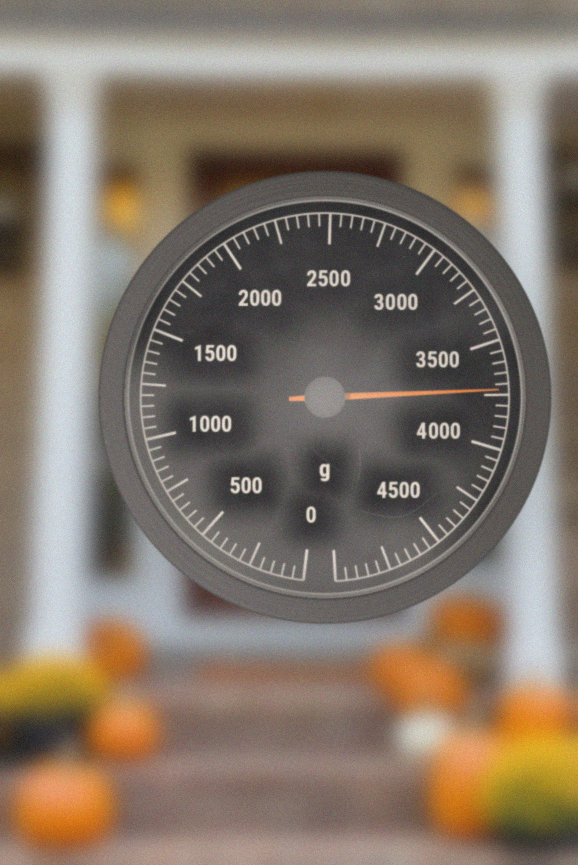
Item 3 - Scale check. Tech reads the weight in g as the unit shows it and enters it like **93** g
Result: **3725** g
